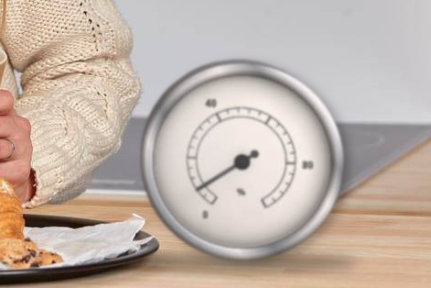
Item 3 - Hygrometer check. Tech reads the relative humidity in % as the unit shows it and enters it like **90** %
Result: **8** %
